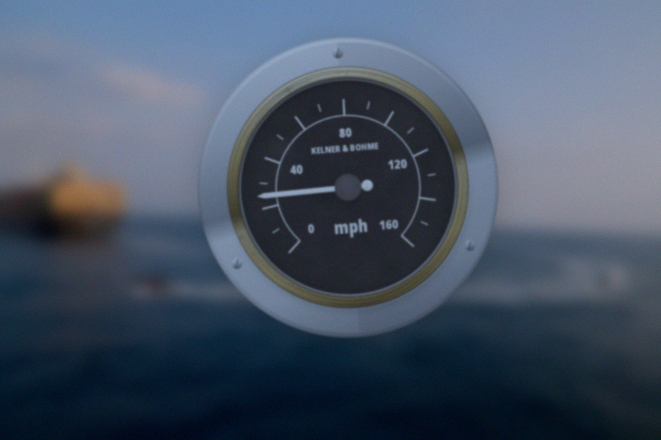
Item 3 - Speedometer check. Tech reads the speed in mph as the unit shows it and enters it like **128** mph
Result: **25** mph
